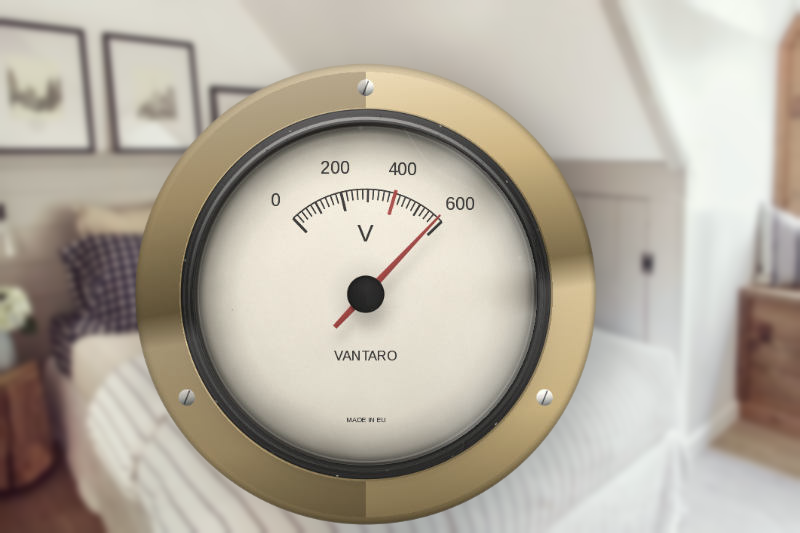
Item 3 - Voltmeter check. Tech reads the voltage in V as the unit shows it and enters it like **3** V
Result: **580** V
